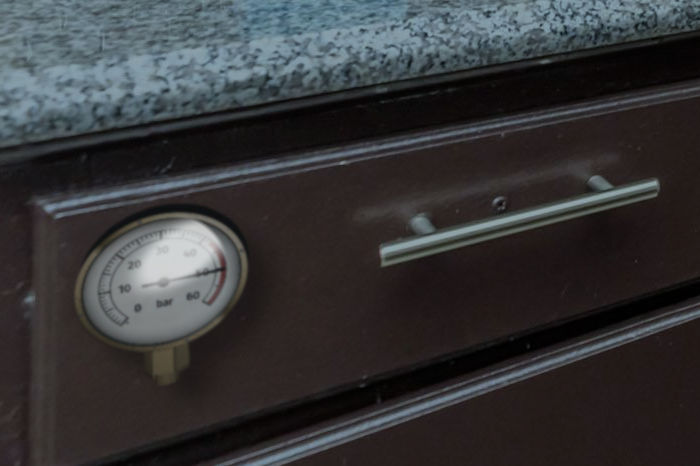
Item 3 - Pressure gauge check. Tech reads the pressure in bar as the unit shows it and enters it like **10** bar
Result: **50** bar
